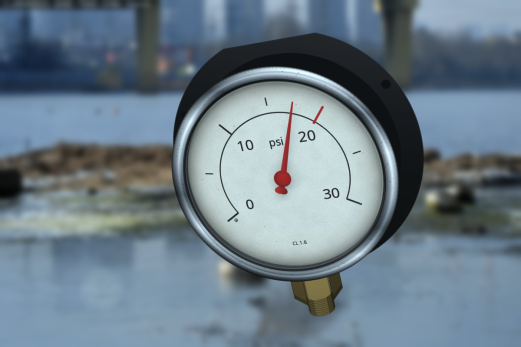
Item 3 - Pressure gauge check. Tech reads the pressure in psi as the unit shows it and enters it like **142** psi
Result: **17.5** psi
